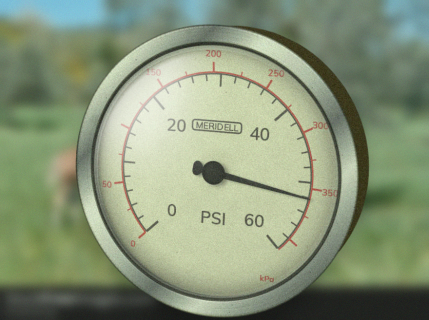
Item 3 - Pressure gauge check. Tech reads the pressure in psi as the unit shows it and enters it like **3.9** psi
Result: **52** psi
